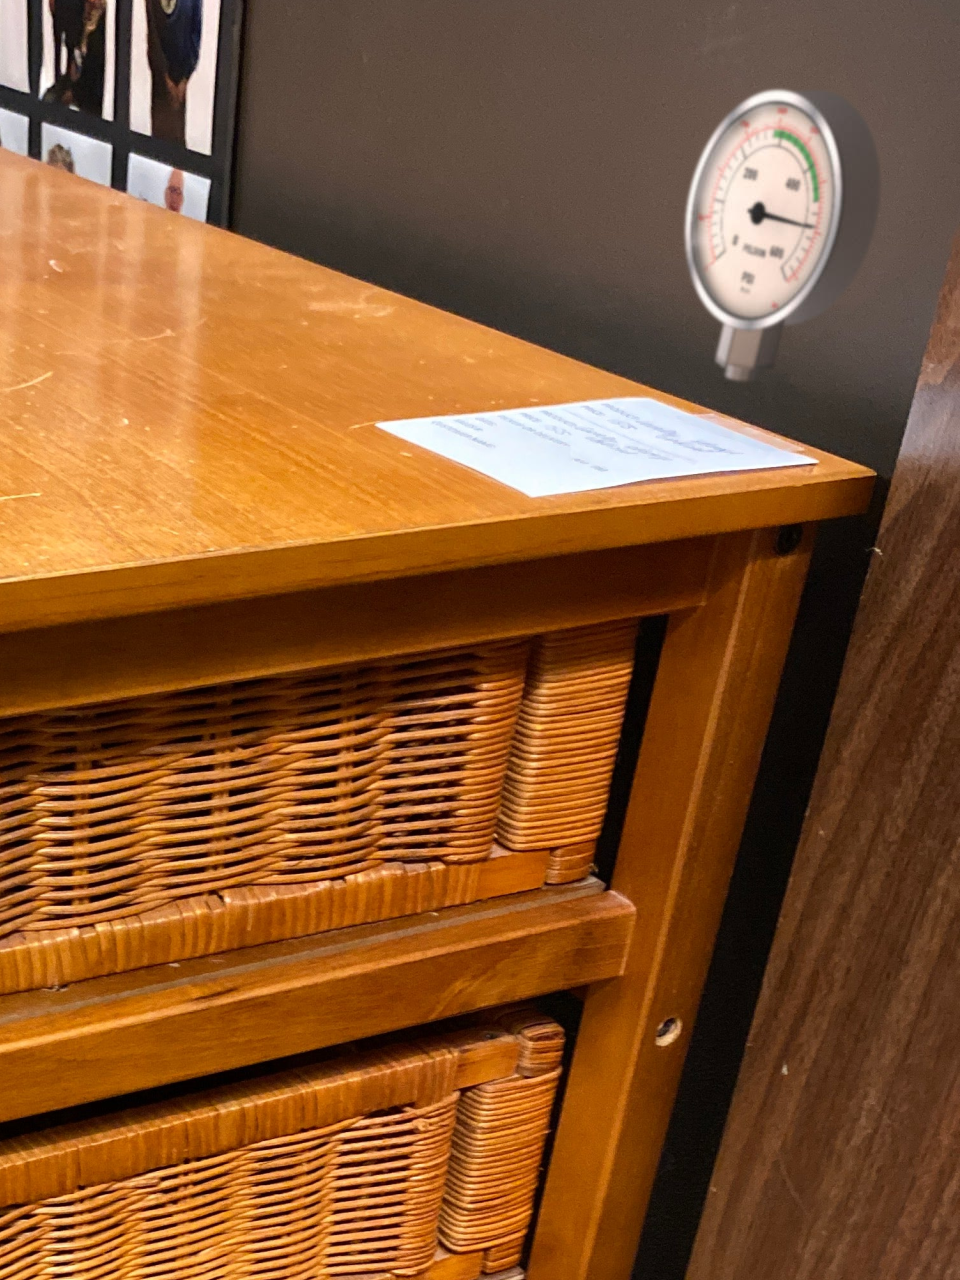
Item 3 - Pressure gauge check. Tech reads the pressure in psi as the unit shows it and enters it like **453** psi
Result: **500** psi
